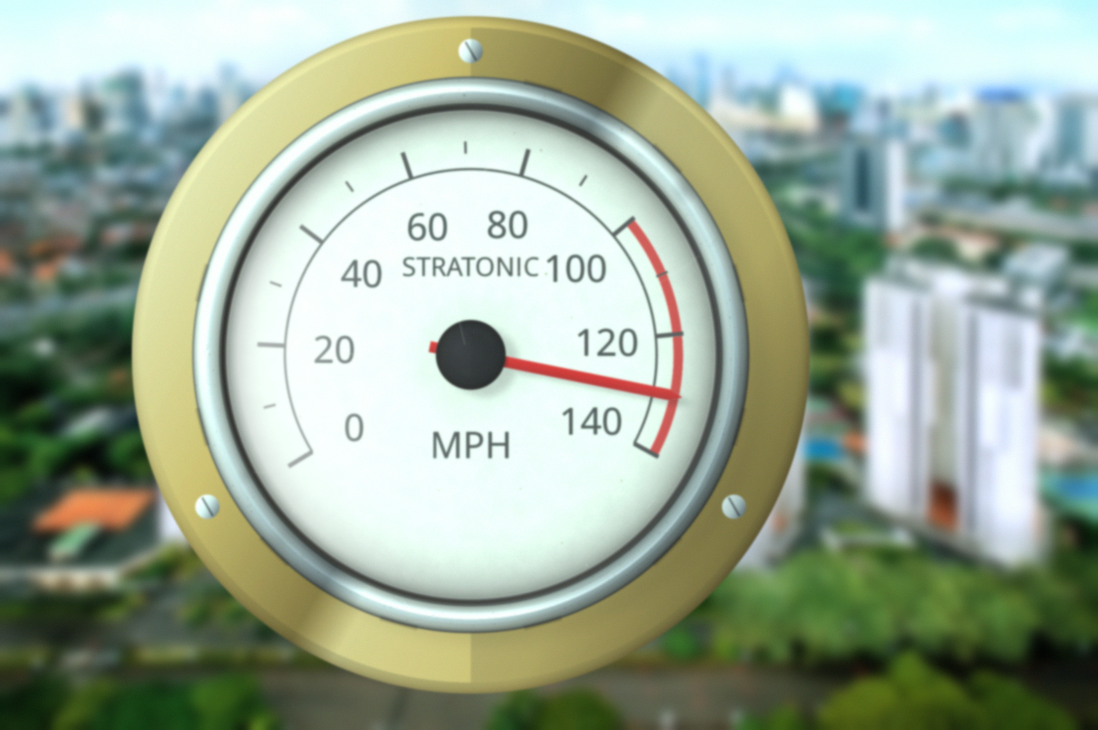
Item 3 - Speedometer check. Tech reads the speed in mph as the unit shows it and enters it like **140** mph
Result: **130** mph
